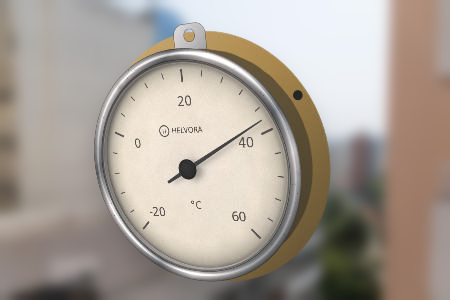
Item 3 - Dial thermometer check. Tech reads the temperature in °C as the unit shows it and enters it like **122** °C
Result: **38** °C
